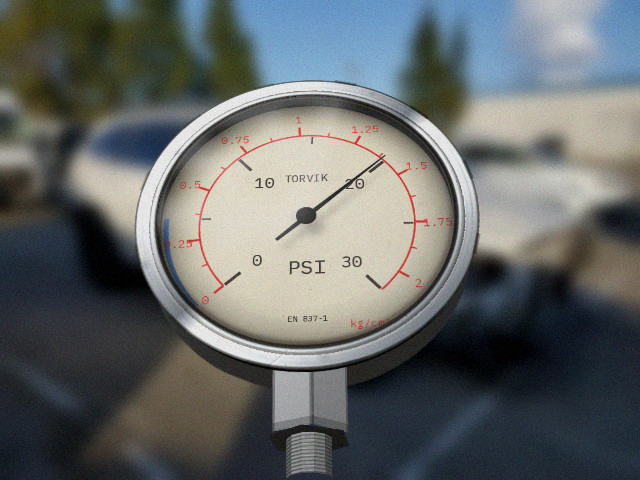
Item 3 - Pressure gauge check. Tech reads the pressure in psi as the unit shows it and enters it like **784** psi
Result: **20** psi
